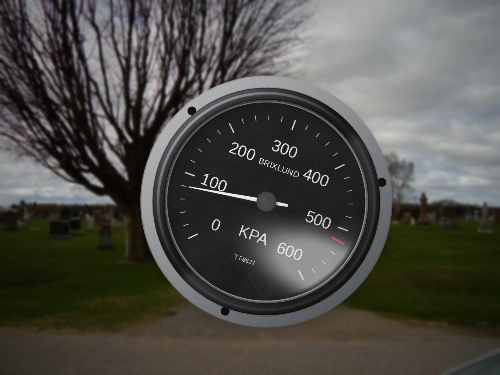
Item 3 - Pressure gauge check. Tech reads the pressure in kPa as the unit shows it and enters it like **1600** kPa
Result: **80** kPa
